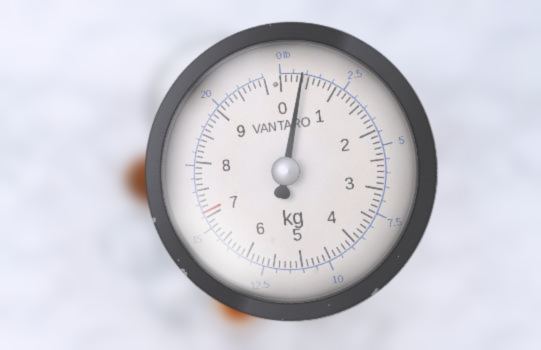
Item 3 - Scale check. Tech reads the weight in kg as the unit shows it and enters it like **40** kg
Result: **0.4** kg
